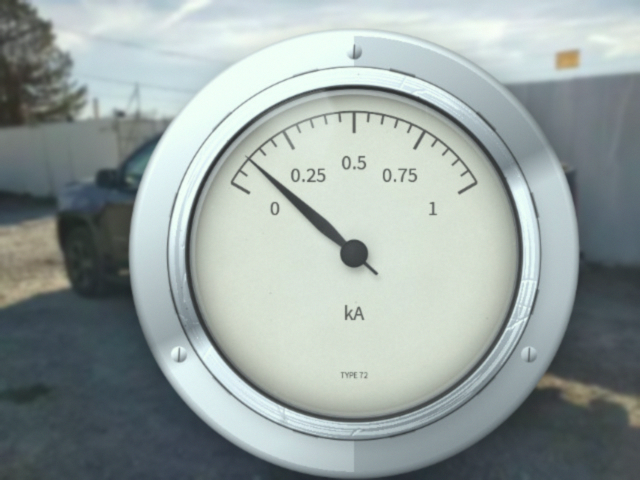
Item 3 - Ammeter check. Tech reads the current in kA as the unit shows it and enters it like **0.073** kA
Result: **0.1** kA
